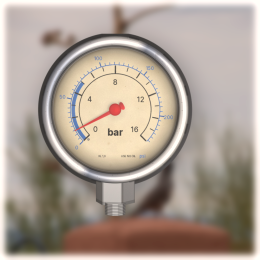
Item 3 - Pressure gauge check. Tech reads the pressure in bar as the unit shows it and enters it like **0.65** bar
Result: **1** bar
